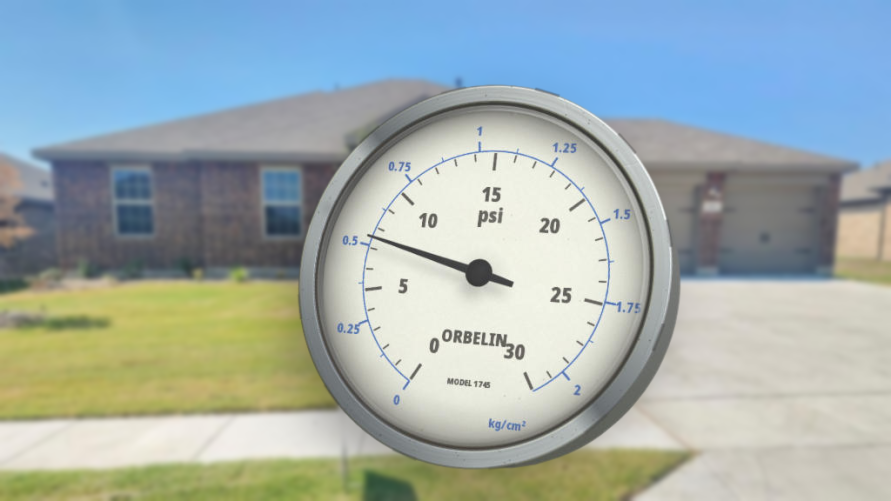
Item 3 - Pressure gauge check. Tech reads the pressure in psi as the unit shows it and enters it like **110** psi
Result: **7.5** psi
